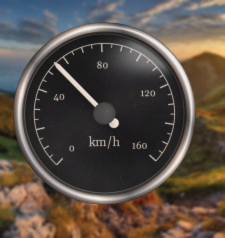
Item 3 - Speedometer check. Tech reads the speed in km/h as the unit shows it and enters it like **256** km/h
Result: **55** km/h
